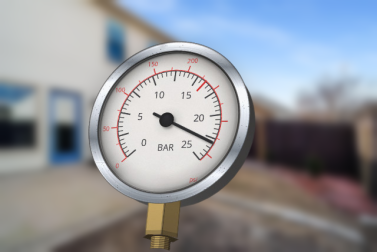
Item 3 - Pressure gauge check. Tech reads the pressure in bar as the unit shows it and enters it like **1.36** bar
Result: **23** bar
